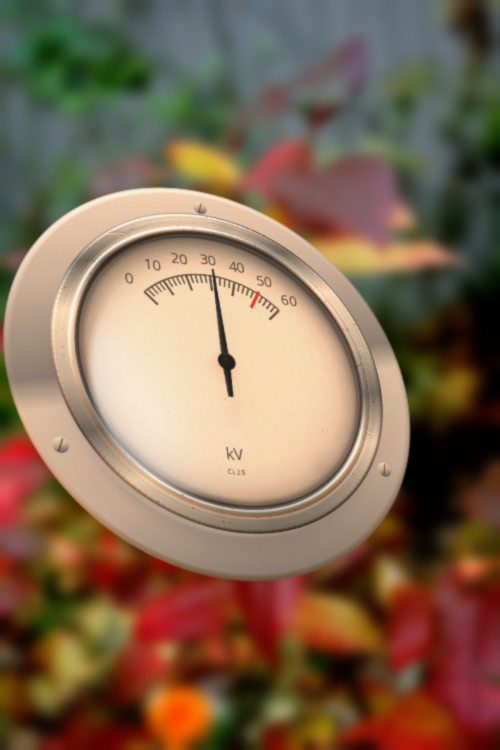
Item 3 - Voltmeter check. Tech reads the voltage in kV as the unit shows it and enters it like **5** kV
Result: **30** kV
